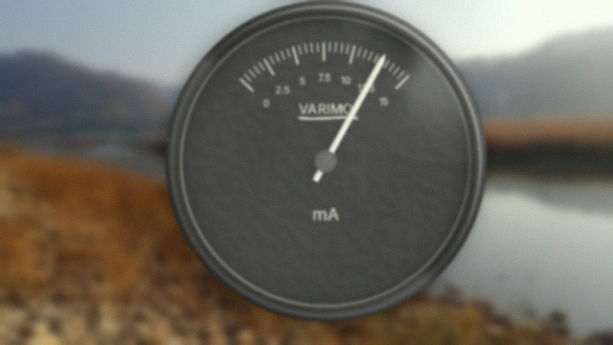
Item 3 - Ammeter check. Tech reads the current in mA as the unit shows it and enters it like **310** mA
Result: **12.5** mA
